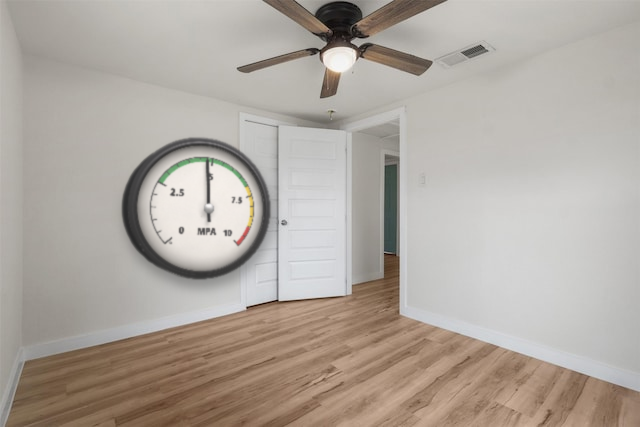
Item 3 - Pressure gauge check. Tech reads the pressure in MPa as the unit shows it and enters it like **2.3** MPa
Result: **4.75** MPa
